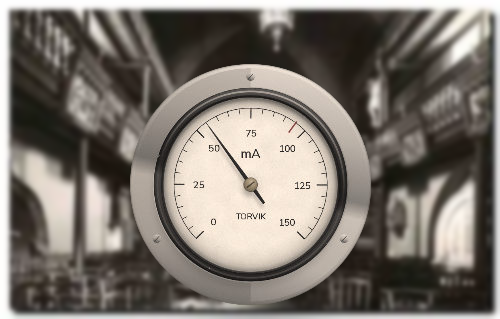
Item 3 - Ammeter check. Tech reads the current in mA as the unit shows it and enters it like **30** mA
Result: **55** mA
